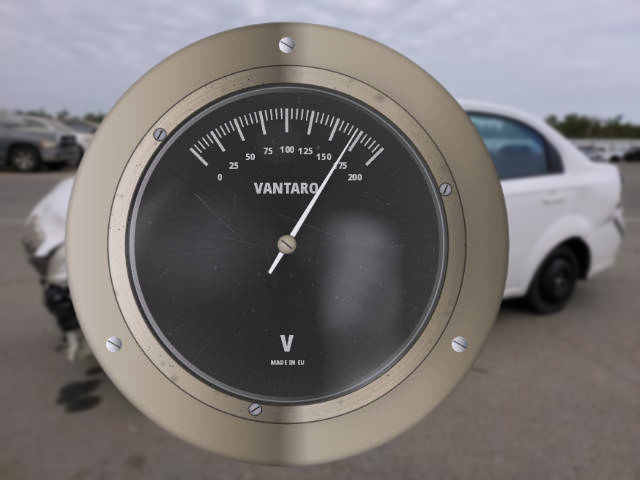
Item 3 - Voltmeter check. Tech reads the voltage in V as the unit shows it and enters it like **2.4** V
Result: **170** V
